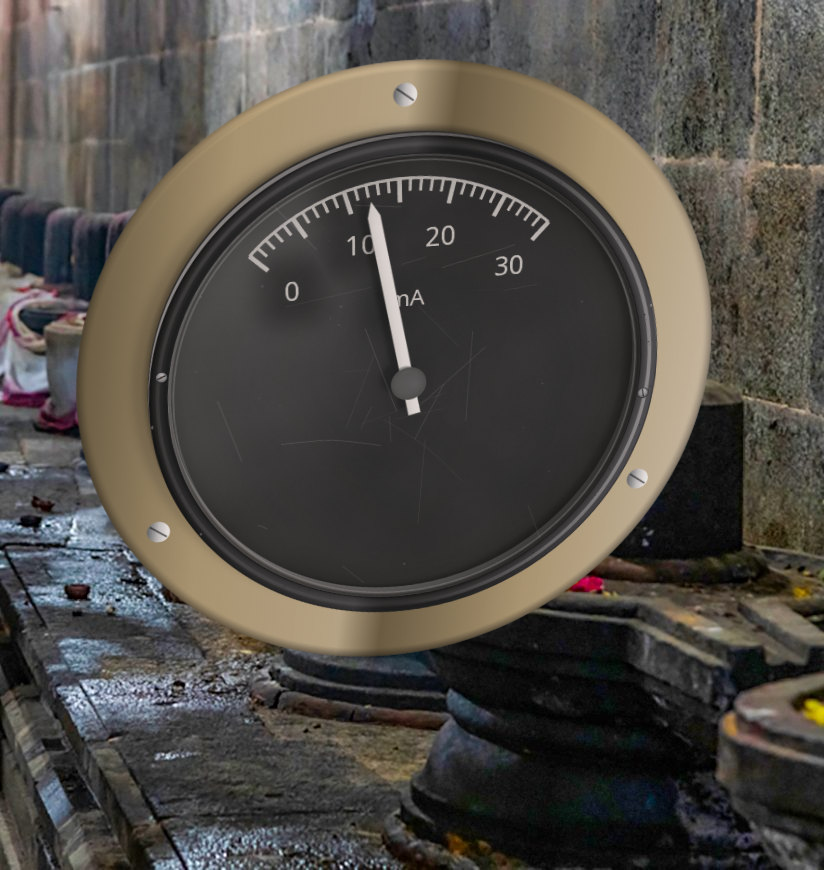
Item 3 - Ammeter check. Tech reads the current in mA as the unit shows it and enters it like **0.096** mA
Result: **12** mA
